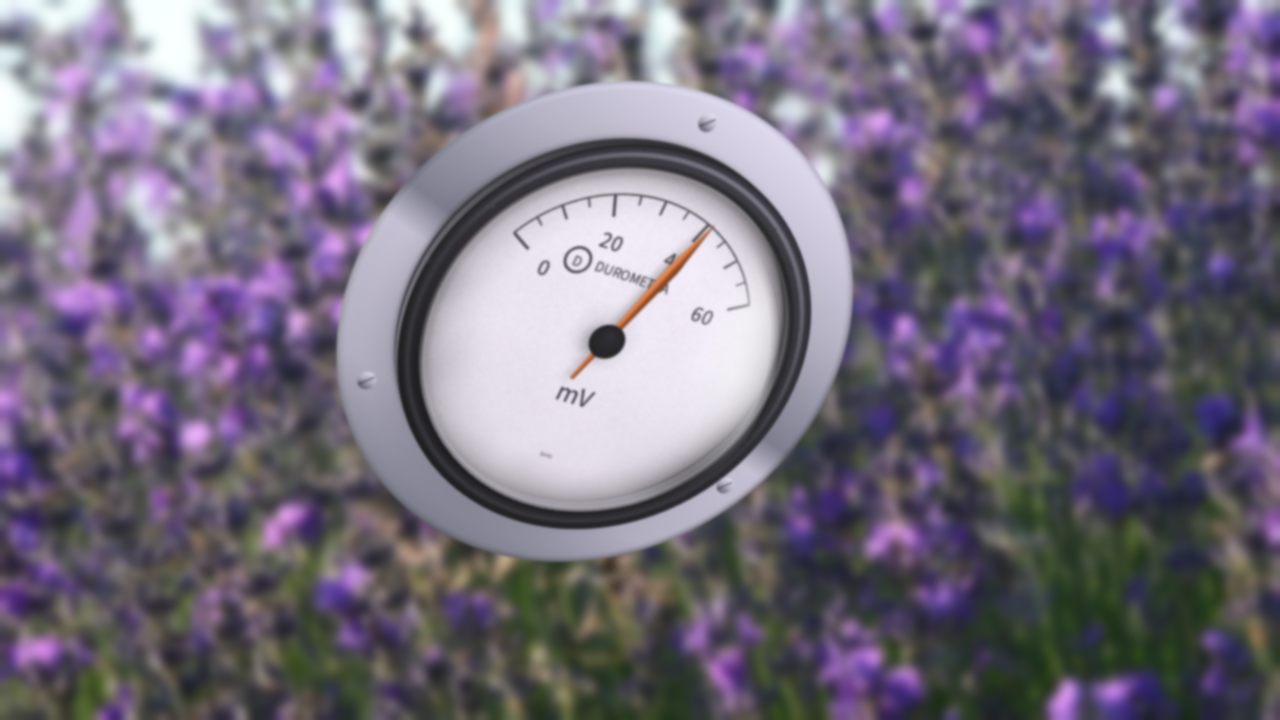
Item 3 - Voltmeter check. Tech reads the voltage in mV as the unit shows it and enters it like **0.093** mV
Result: **40** mV
